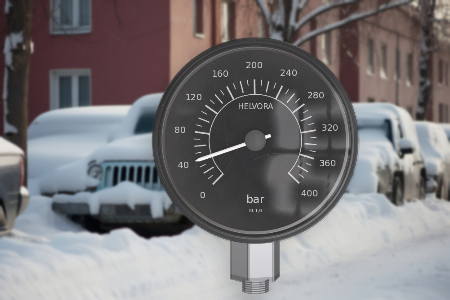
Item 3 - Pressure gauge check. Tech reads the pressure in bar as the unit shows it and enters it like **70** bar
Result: **40** bar
